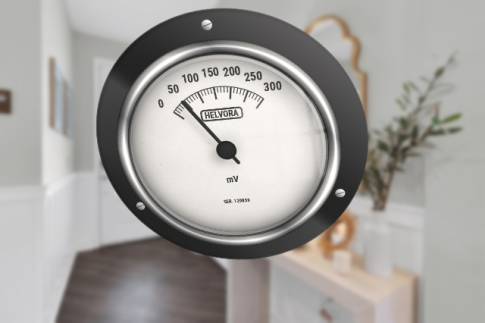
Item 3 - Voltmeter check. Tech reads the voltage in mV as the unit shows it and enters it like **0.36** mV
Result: **50** mV
